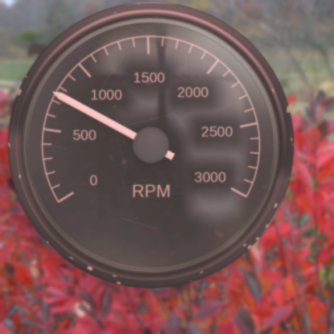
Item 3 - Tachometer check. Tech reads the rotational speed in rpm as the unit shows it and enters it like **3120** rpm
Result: **750** rpm
